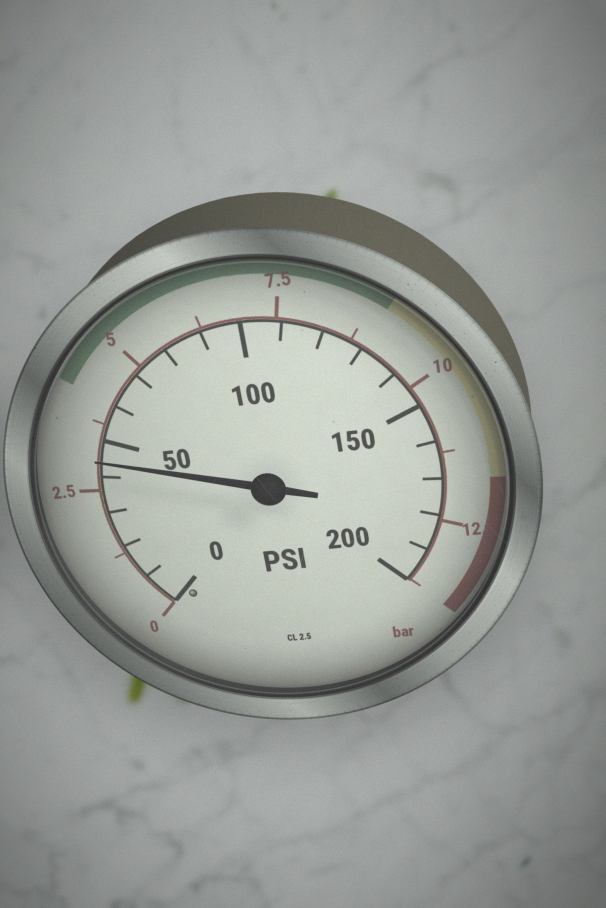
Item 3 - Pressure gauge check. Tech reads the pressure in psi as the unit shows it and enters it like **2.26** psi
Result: **45** psi
